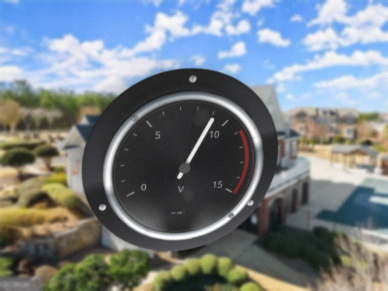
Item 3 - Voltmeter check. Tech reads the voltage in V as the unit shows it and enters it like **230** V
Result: **9** V
